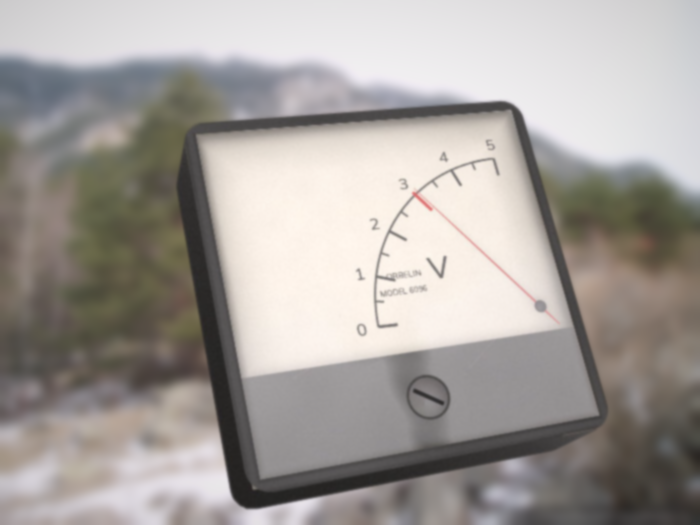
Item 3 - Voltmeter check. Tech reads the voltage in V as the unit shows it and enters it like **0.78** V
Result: **3** V
